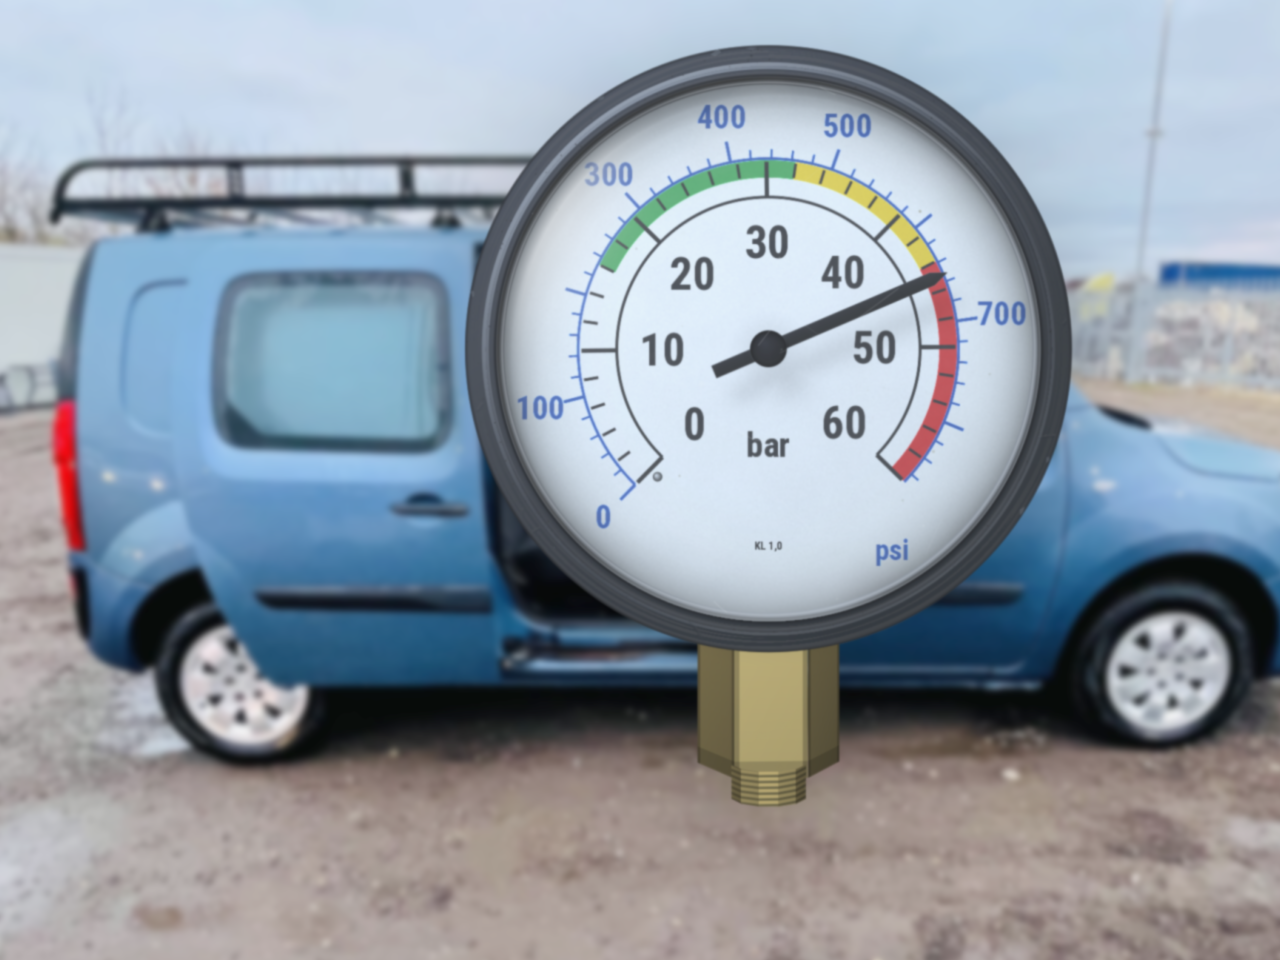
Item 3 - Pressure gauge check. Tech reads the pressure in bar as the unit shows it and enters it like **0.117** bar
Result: **45** bar
